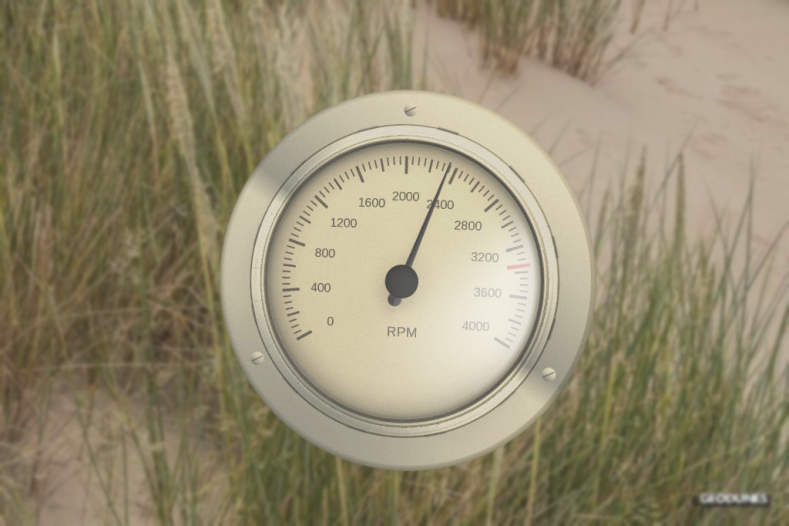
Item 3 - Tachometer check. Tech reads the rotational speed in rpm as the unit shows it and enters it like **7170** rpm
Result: **2350** rpm
